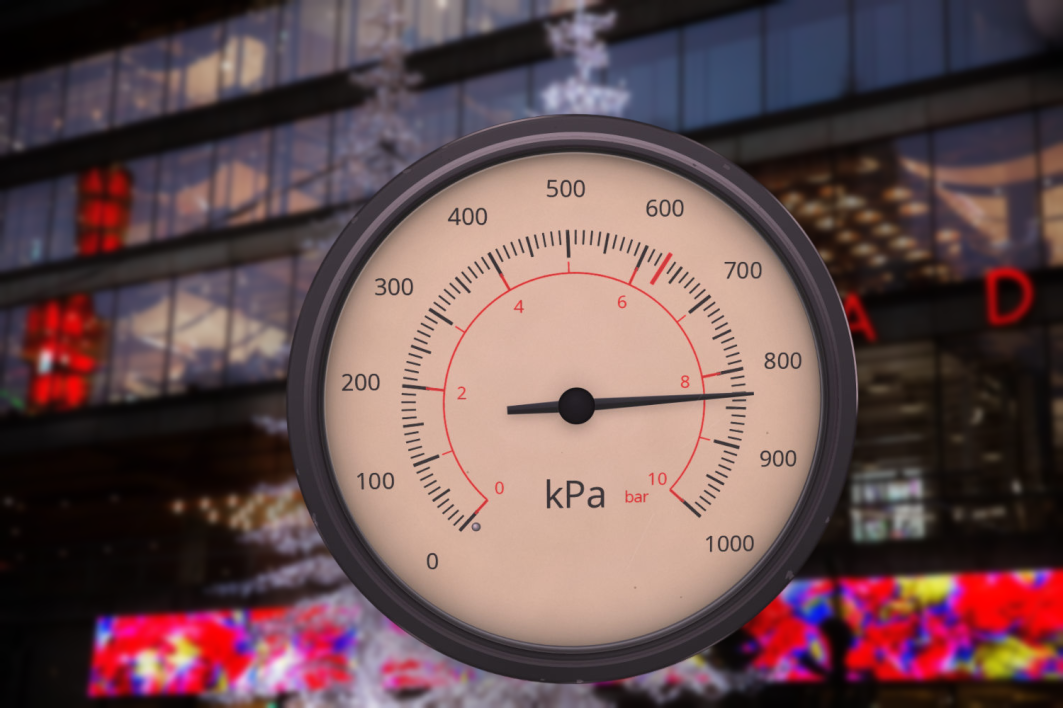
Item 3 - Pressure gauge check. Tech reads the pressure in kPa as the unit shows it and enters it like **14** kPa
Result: **830** kPa
